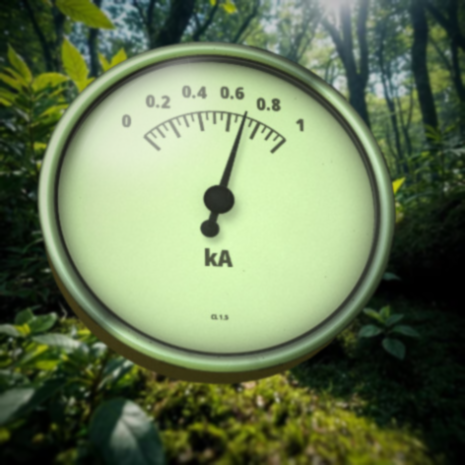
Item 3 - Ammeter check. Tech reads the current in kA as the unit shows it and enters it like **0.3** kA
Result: **0.7** kA
